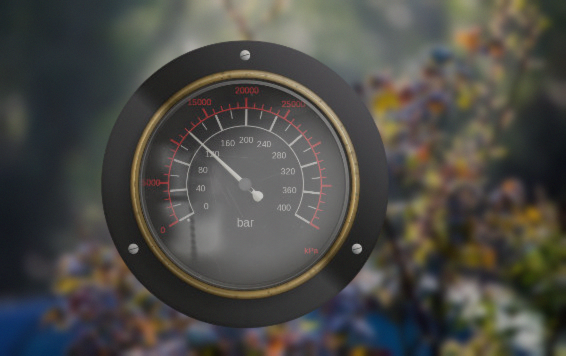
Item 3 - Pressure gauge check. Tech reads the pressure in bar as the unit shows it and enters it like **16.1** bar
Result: **120** bar
